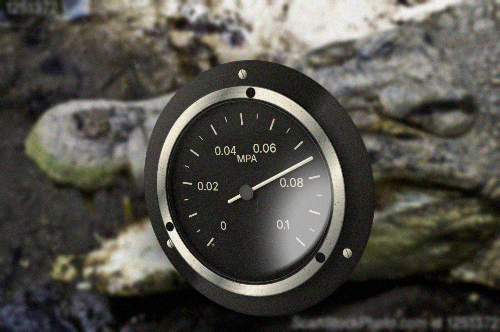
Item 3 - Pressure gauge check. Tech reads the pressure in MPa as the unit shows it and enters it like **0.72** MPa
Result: **0.075** MPa
